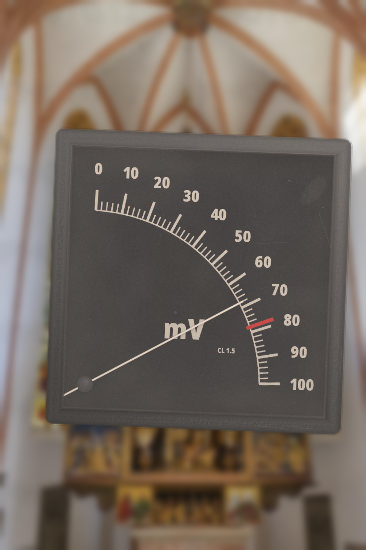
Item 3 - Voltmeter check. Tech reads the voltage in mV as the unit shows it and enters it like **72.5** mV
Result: **68** mV
